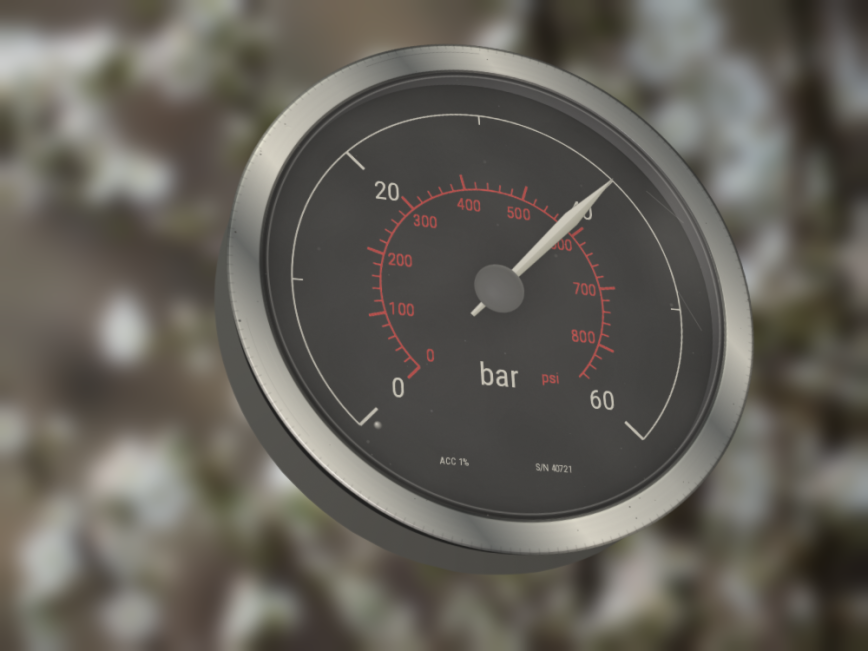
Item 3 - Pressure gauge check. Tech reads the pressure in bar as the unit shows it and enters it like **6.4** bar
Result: **40** bar
